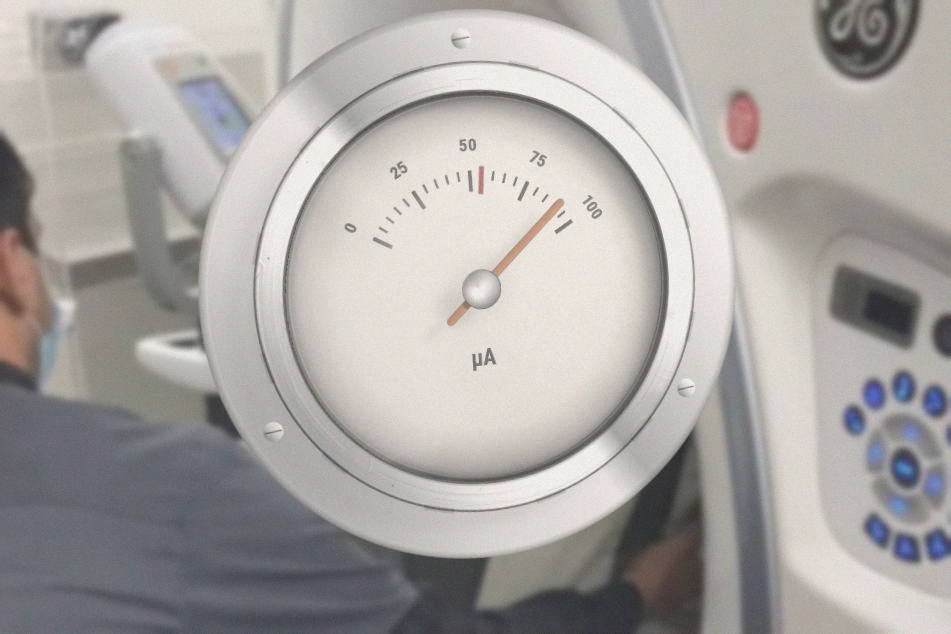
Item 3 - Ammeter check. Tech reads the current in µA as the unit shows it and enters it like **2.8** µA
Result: **90** µA
